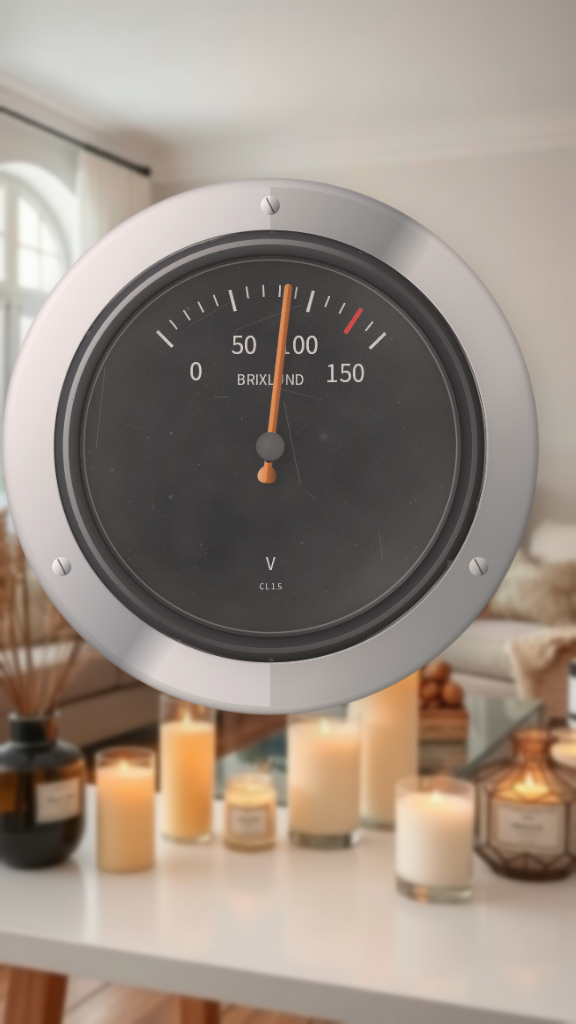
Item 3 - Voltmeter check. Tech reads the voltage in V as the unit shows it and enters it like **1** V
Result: **85** V
